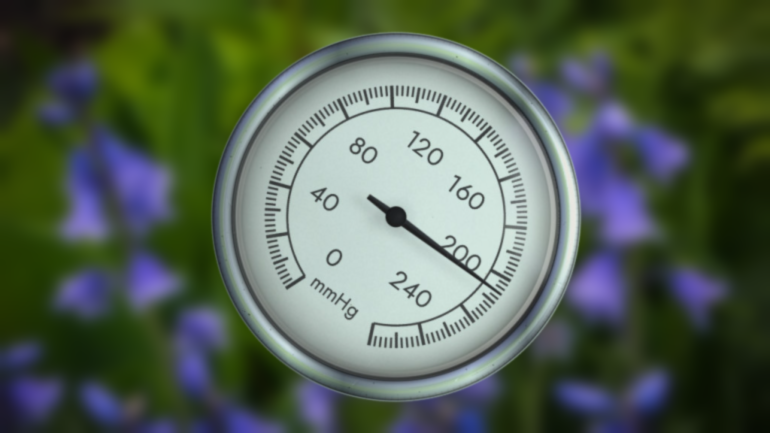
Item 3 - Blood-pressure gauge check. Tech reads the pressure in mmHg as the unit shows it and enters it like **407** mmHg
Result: **206** mmHg
